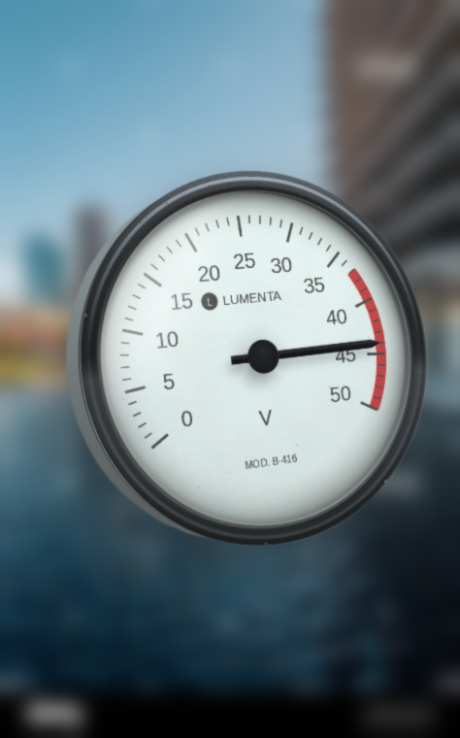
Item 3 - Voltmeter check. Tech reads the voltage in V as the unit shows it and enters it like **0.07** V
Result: **44** V
